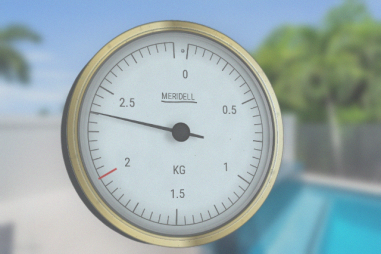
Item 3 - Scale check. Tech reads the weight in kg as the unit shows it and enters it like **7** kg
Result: **2.35** kg
